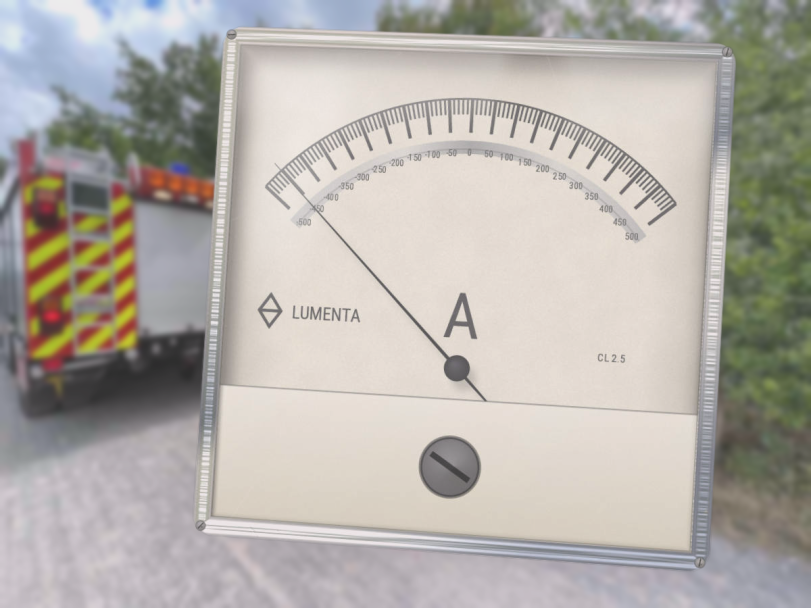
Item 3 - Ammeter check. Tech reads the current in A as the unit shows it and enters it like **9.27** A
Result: **-450** A
